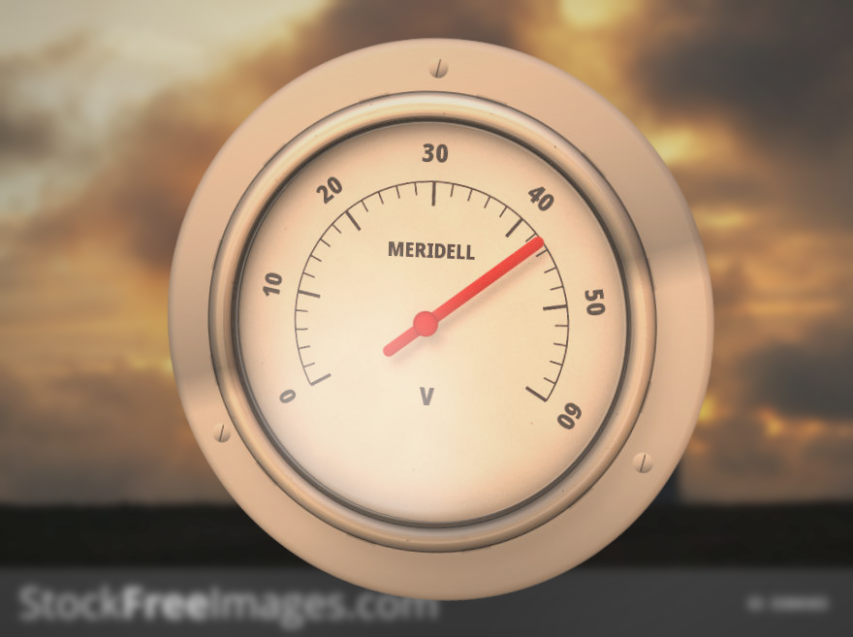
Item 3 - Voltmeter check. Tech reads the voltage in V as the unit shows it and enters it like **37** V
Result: **43** V
